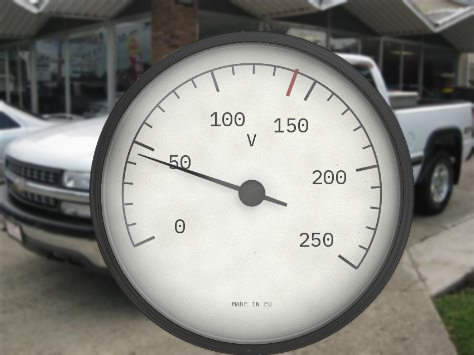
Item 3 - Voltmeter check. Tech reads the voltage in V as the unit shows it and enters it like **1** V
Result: **45** V
